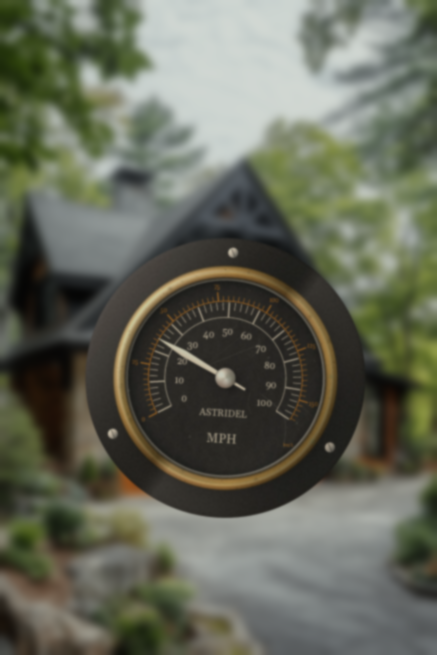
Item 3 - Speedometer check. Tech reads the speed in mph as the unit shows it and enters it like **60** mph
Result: **24** mph
